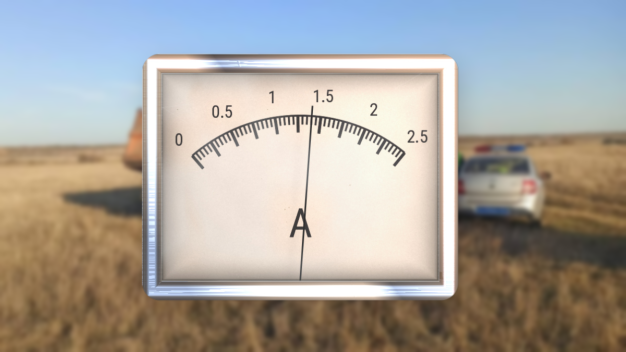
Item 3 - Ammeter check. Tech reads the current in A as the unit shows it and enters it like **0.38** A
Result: **1.4** A
